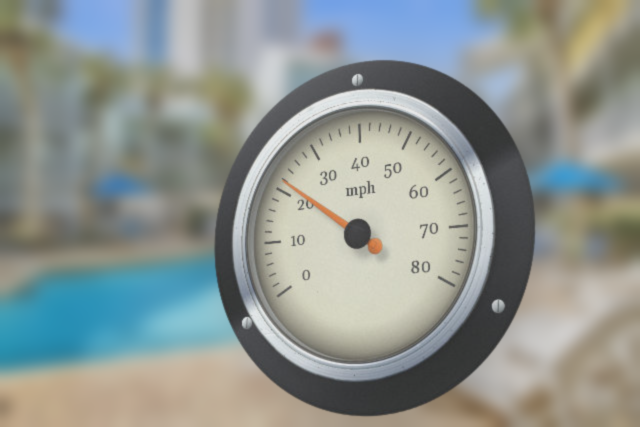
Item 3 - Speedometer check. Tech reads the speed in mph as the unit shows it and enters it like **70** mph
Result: **22** mph
